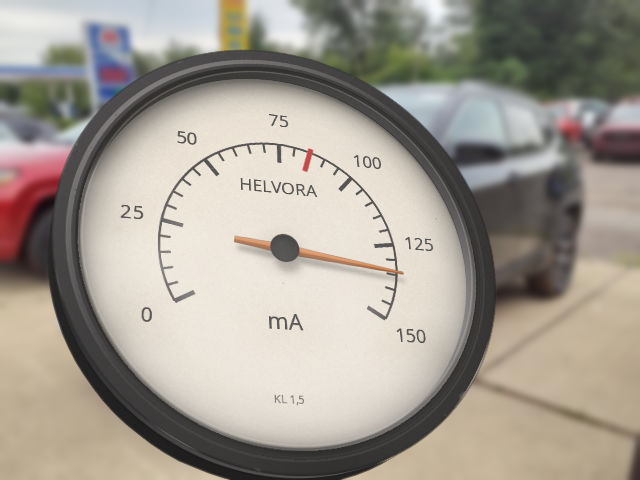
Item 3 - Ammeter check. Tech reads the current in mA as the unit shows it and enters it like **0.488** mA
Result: **135** mA
